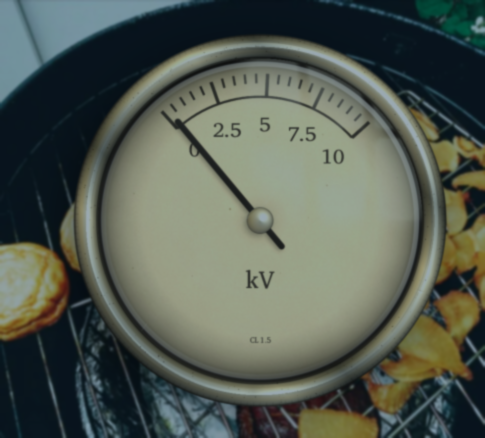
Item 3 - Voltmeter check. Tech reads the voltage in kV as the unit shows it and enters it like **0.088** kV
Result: **0.25** kV
